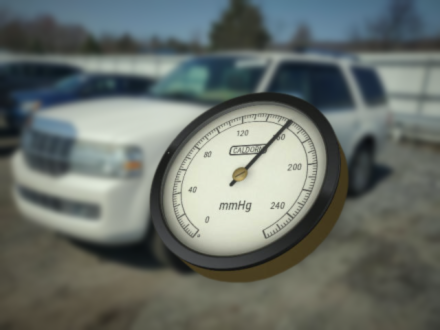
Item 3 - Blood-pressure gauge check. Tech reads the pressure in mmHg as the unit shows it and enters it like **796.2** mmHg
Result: **160** mmHg
